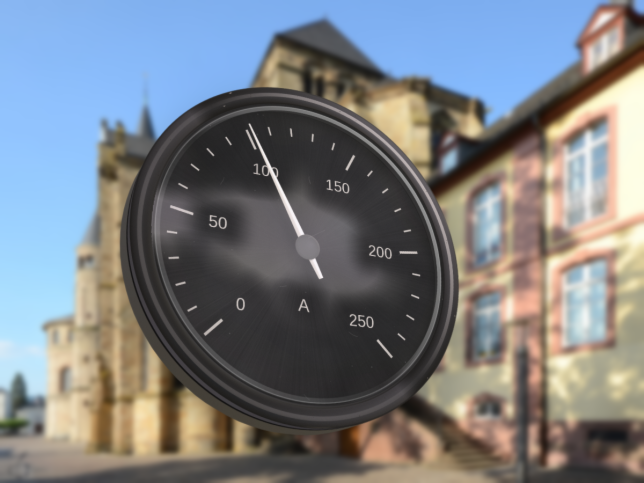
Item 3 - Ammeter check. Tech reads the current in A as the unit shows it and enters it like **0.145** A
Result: **100** A
